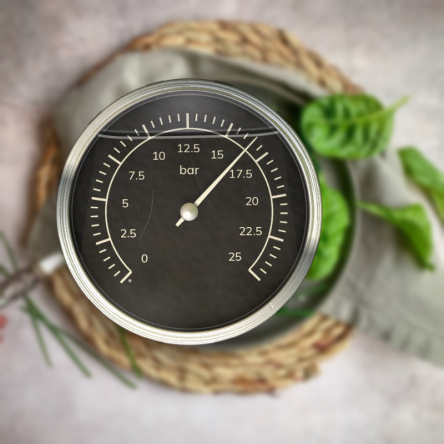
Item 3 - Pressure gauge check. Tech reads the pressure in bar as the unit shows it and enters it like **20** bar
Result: **16.5** bar
